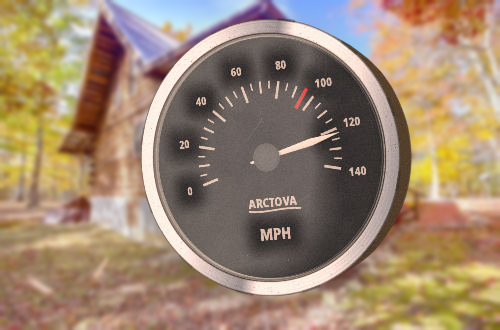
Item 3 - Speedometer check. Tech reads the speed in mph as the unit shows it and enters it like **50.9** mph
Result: **122.5** mph
